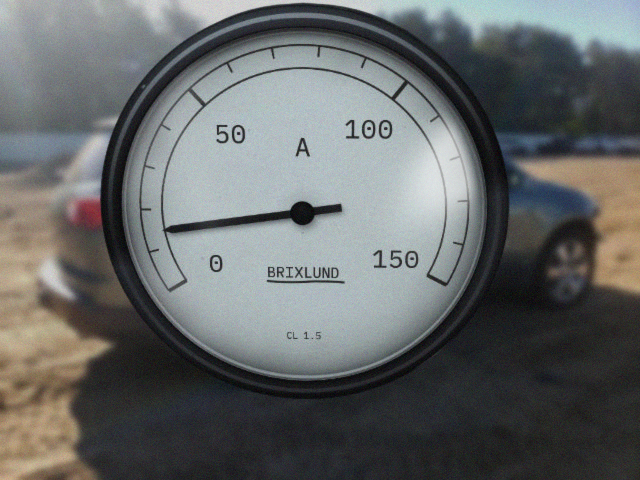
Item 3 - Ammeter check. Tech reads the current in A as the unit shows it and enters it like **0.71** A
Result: **15** A
